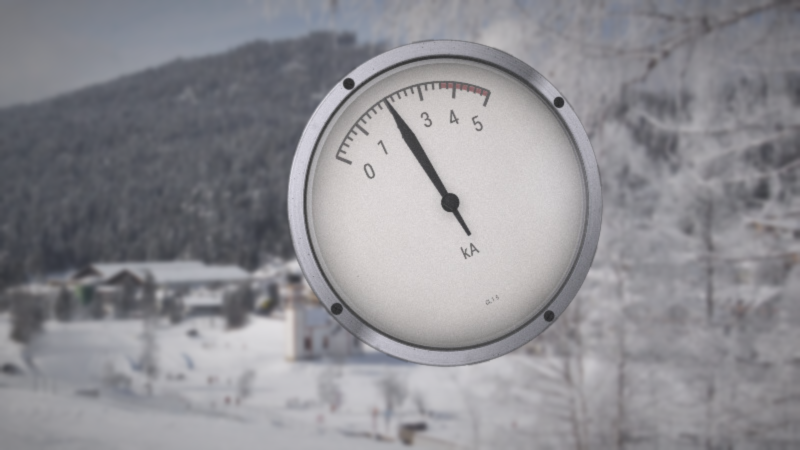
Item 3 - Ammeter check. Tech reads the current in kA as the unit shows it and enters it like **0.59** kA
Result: **2** kA
